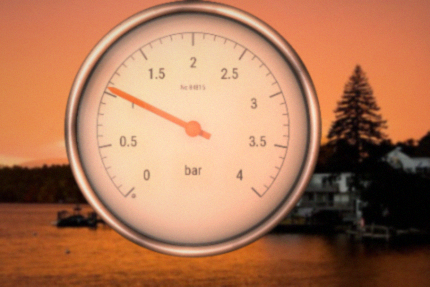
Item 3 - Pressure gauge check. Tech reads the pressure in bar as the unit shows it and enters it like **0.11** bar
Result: **1.05** bar
